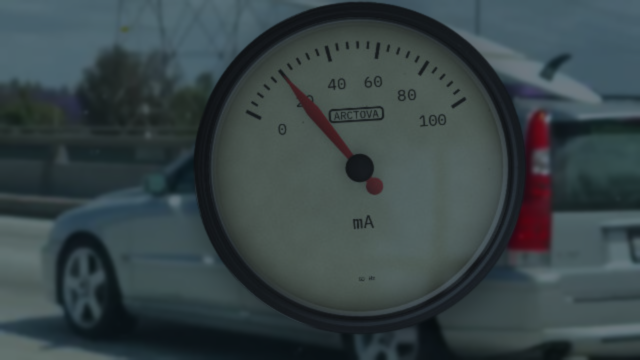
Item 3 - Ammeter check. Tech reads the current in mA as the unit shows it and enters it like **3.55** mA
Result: **20** mA
